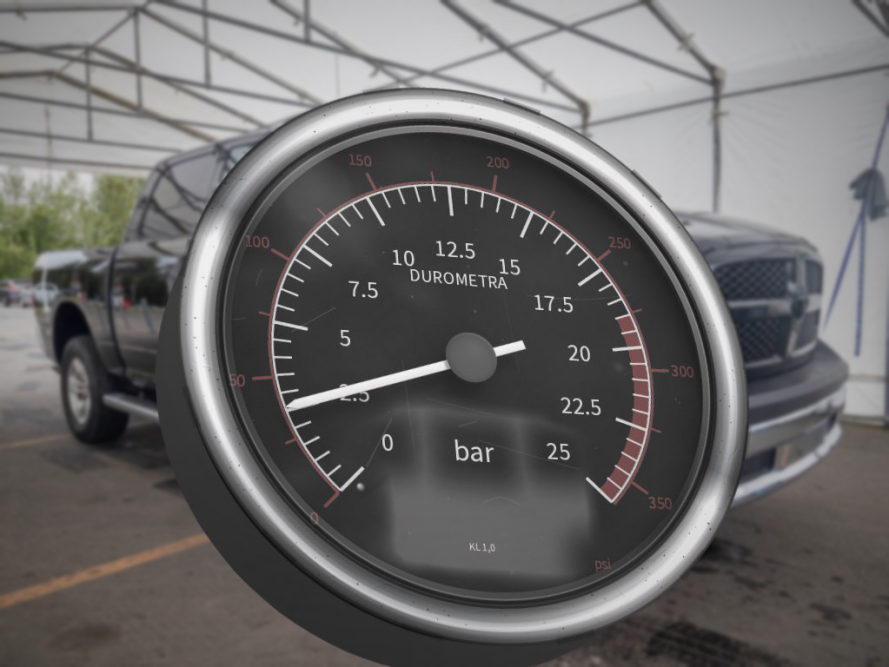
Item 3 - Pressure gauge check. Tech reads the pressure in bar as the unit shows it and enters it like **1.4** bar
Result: **2.5** bar
